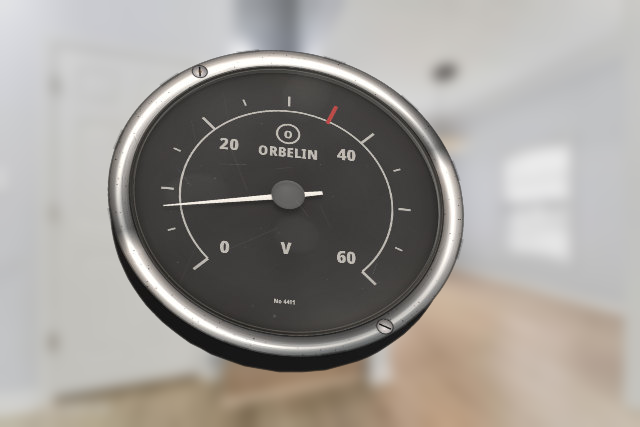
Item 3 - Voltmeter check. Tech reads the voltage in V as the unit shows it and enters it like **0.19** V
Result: **7.5** V
